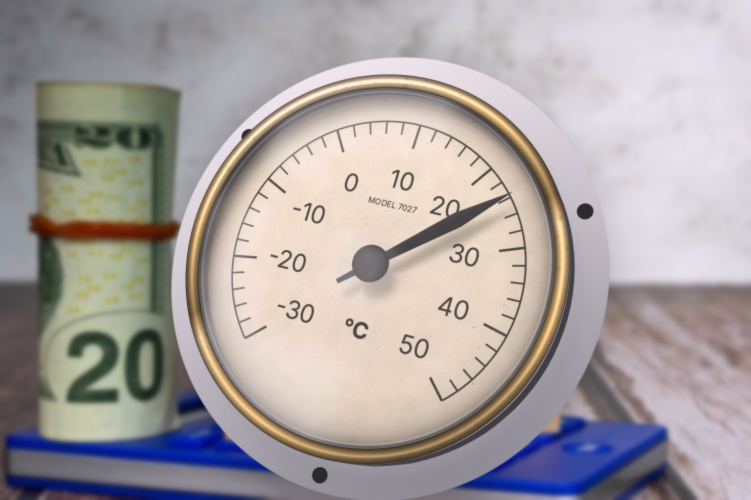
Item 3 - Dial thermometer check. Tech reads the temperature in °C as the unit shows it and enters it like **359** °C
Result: **24** °C
